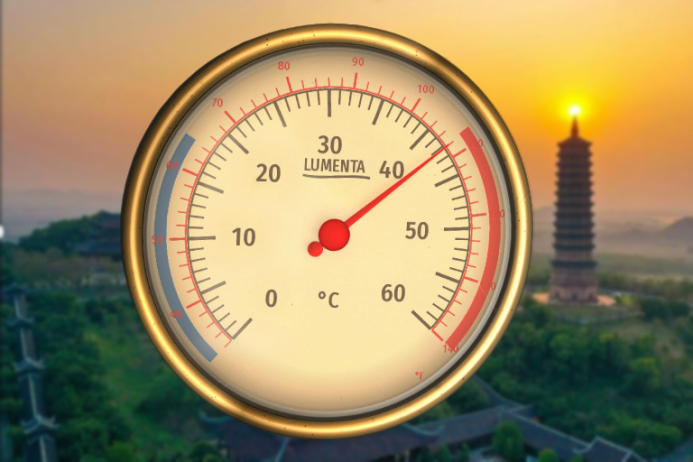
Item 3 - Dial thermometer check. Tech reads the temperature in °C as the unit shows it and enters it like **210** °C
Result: **42** °C
